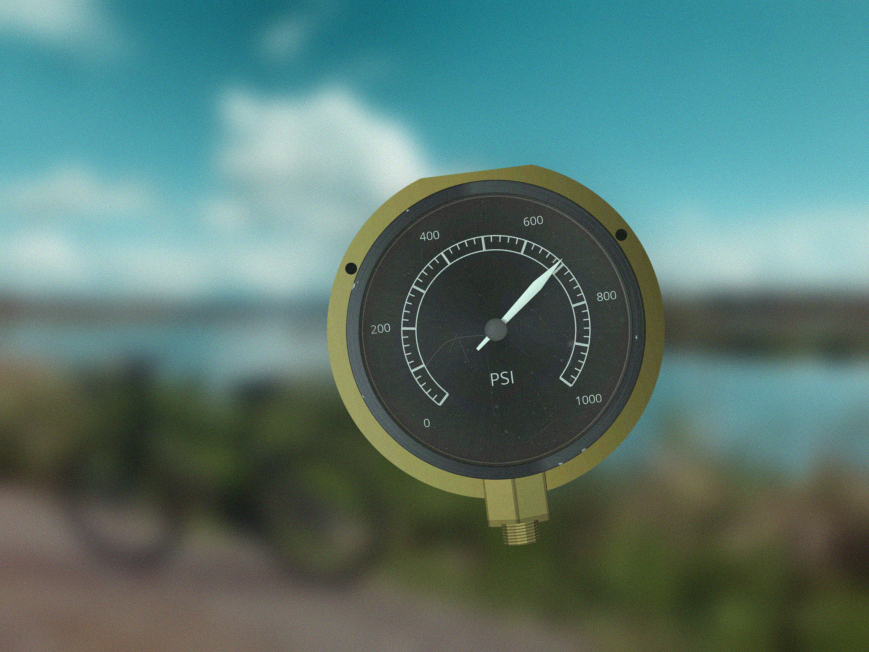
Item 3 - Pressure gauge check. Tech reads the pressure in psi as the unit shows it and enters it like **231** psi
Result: **690** psi
